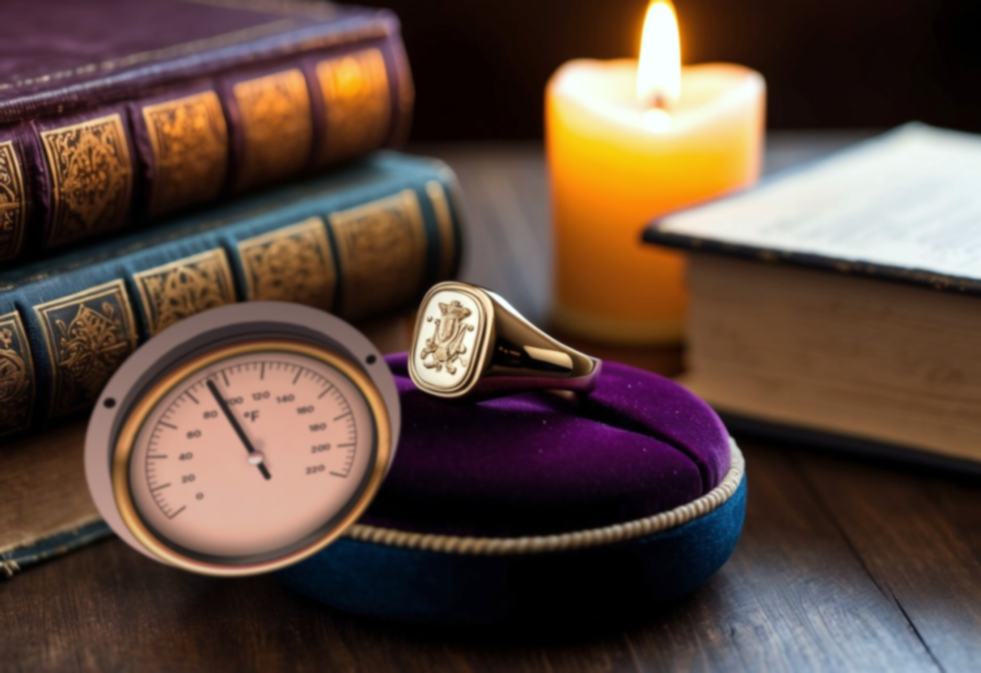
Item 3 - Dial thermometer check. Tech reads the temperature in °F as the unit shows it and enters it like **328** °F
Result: **92** °F
